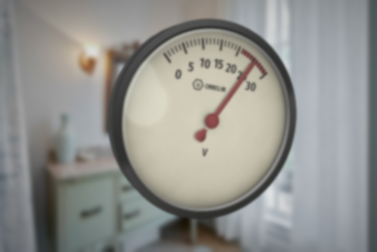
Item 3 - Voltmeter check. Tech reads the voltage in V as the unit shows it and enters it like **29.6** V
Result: **25** V
